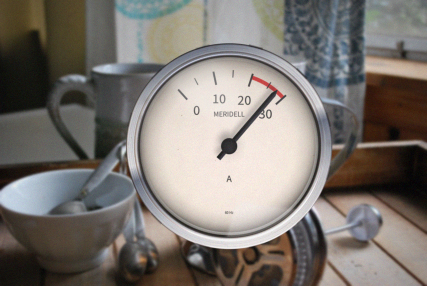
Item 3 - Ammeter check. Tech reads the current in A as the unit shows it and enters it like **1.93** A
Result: **27.5** A
